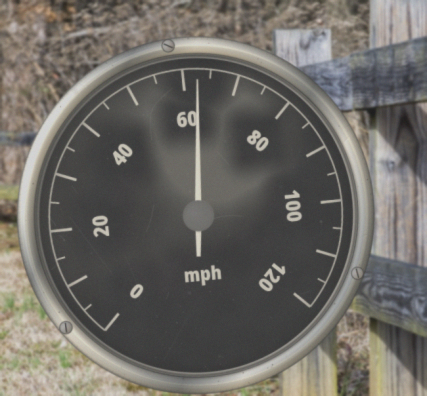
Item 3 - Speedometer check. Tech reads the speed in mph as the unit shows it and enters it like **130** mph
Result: **62.5** mph
